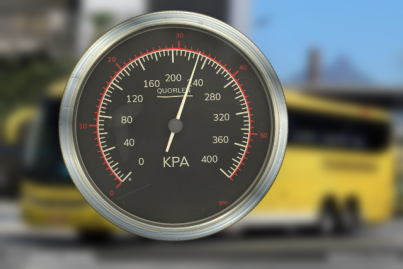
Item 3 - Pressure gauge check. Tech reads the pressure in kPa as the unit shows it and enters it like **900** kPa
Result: **230** kPa
